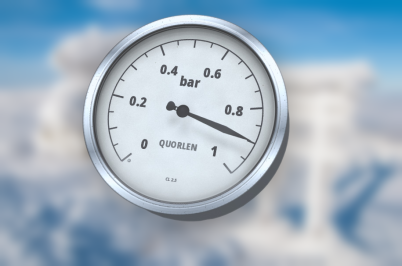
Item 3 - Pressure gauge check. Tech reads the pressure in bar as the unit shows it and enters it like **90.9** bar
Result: **0.9** bar
